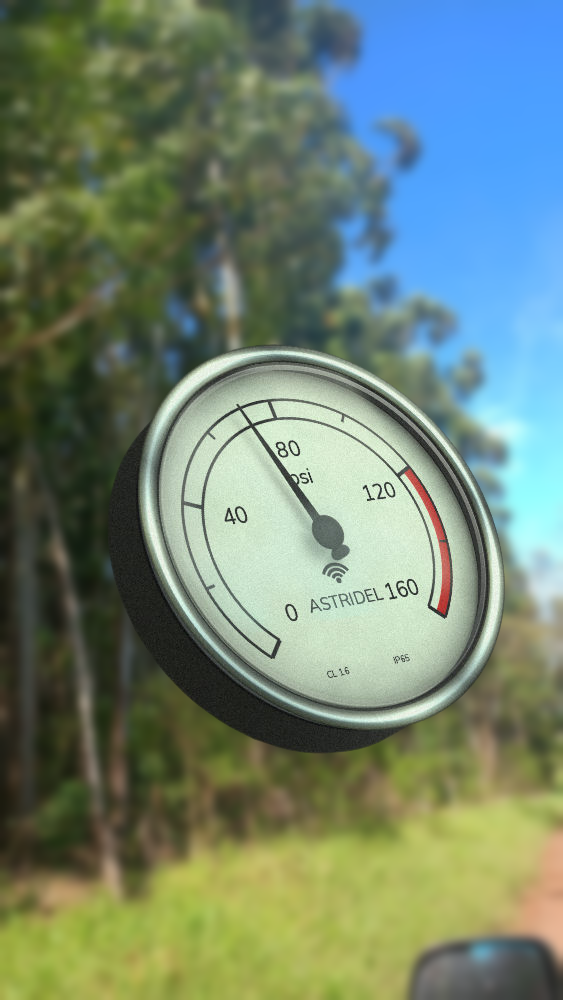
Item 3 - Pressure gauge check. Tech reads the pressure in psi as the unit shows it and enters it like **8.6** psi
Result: **70** psi
